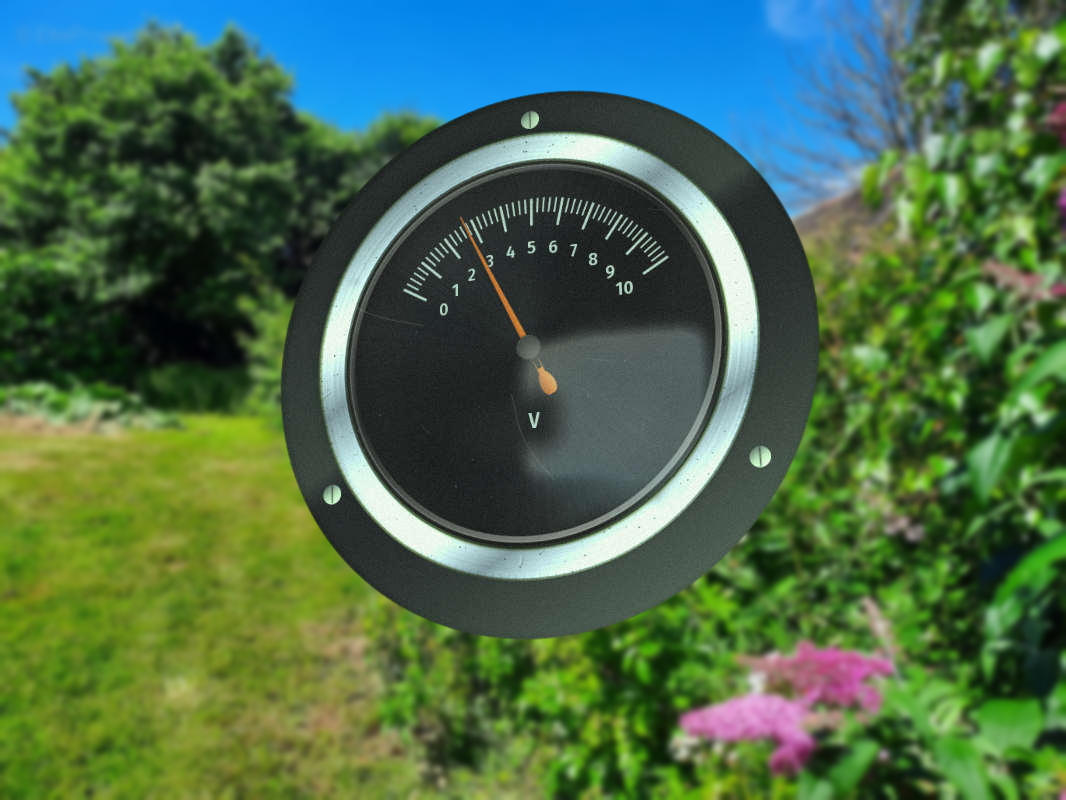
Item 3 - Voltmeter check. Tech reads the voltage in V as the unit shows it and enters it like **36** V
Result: **2.8** V
